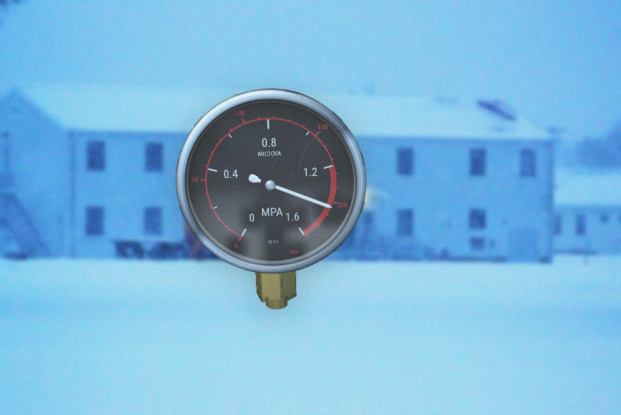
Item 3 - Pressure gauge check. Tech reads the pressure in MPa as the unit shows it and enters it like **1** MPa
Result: **1.4** MPa
